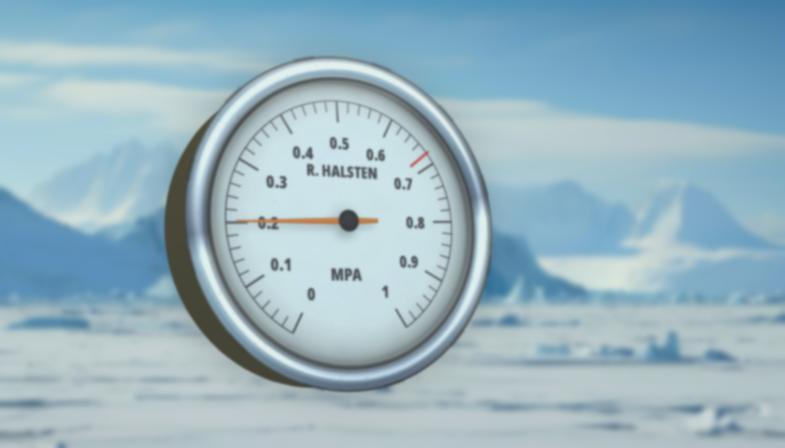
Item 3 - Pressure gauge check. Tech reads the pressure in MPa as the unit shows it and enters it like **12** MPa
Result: **0.2** MPa
